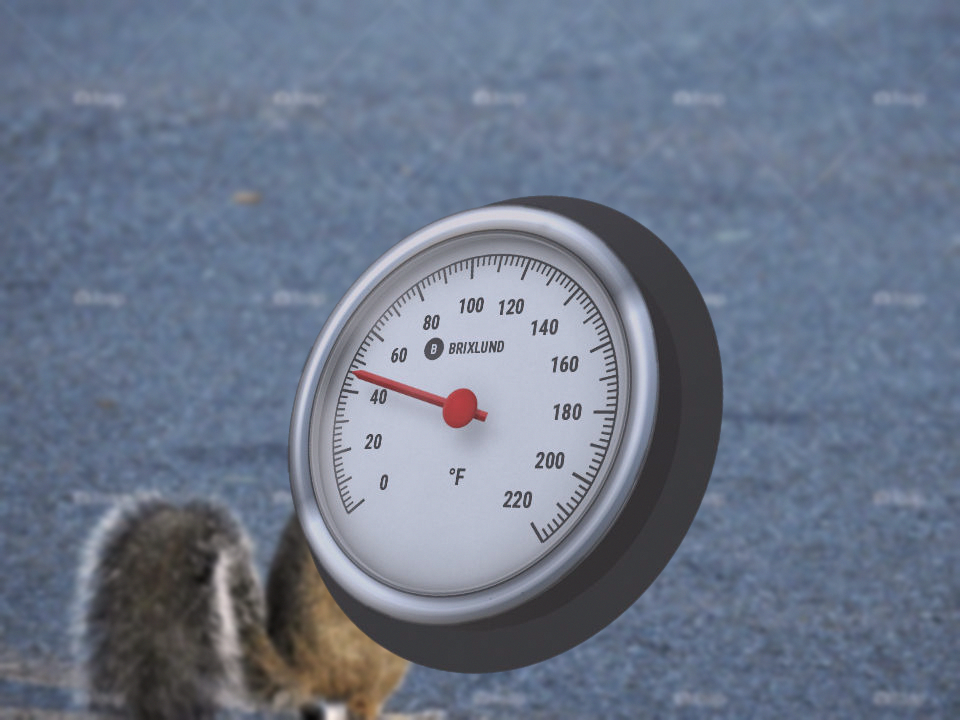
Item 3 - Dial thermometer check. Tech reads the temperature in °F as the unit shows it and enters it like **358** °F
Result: **46** °F
